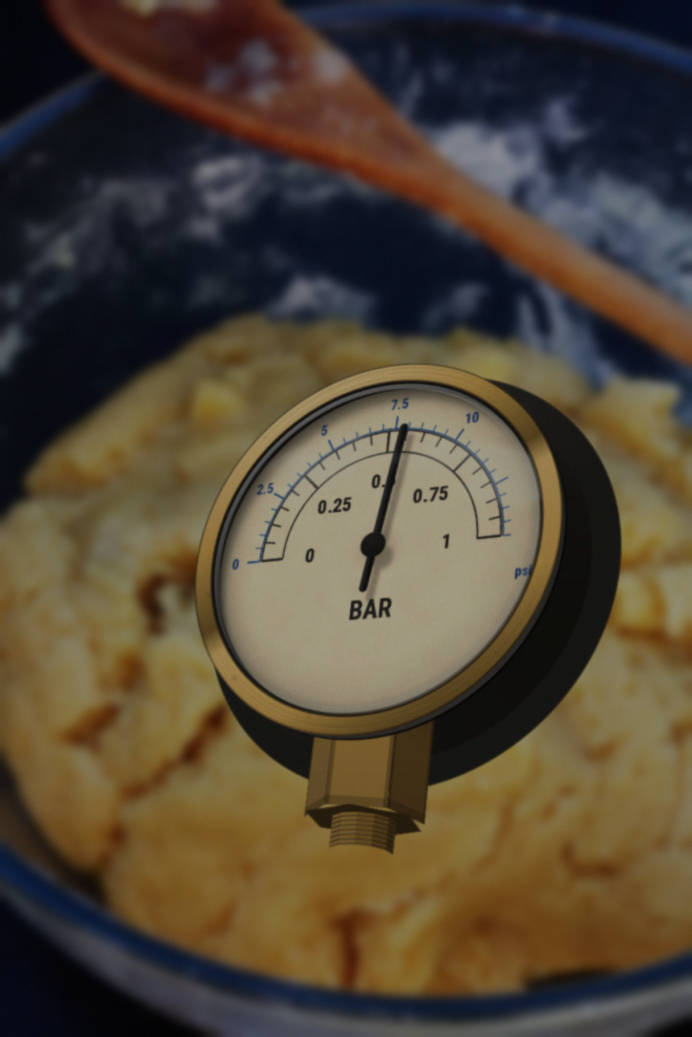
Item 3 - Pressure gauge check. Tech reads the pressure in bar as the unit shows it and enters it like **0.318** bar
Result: **0.55** bar
